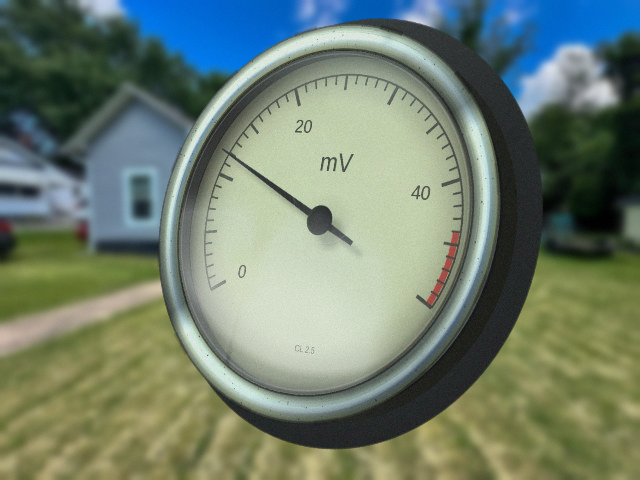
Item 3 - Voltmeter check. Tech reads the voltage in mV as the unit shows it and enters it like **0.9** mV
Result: **12** mV
